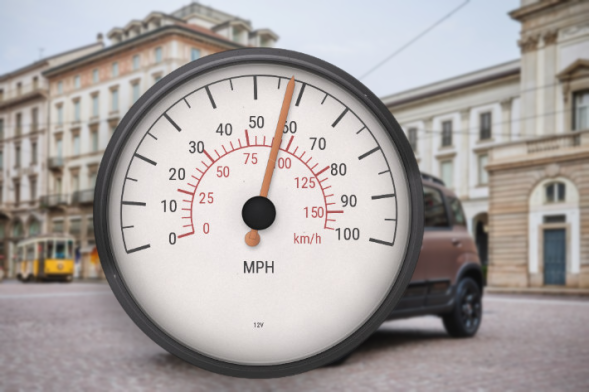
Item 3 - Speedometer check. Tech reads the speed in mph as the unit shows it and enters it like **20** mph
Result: **57.5** mph
